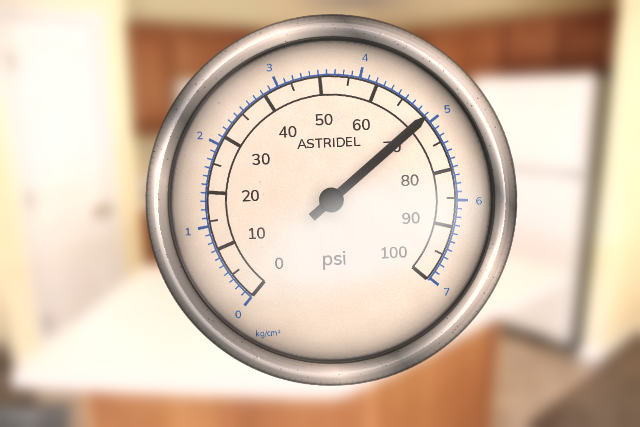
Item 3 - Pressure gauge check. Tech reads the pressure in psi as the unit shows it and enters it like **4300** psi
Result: **70** psi
